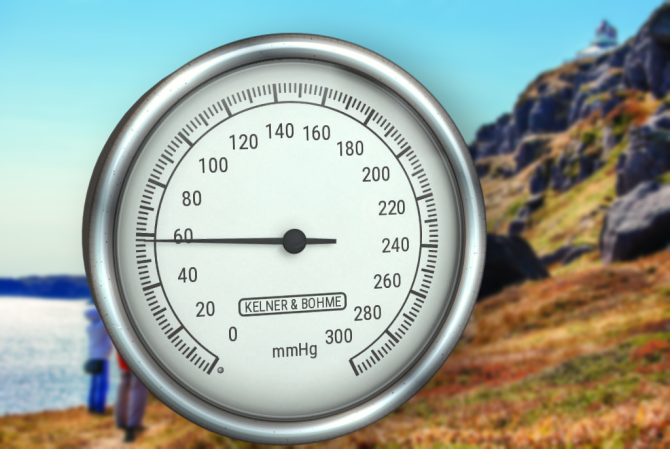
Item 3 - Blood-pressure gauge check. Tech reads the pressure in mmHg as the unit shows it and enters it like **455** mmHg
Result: **58** mmHg
